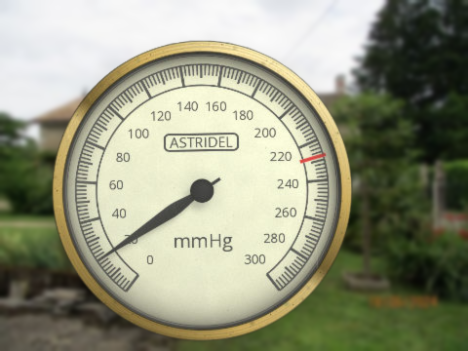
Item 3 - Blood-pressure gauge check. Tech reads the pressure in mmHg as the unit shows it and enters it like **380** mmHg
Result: **20** mmHg
